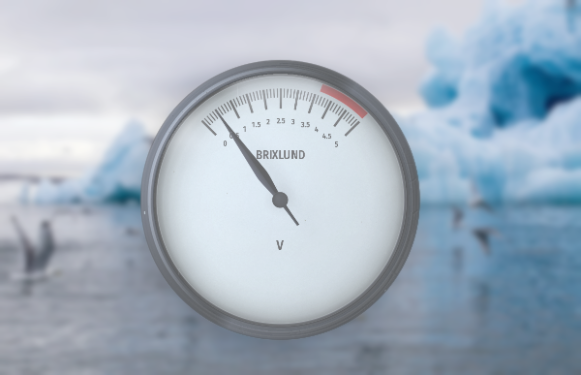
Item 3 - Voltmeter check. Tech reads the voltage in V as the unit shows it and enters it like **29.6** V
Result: **0.5** V
